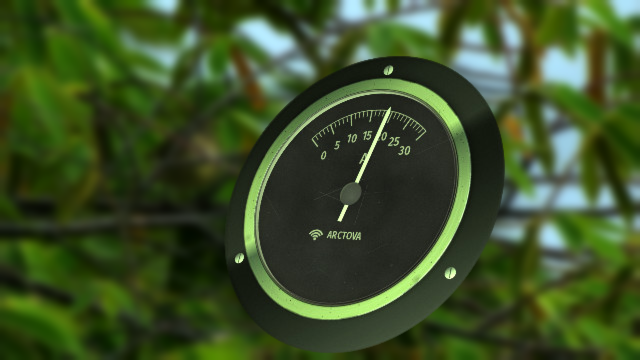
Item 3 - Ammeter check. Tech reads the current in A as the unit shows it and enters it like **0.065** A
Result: **20** A
